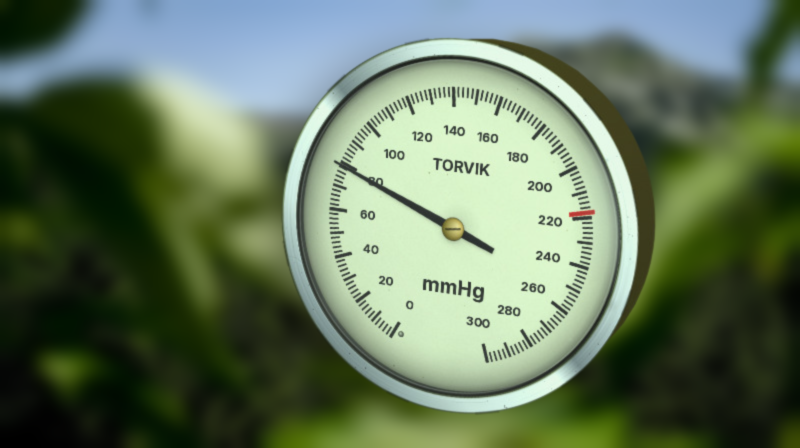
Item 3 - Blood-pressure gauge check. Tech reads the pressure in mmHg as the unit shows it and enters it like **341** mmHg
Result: **80** mmHg
